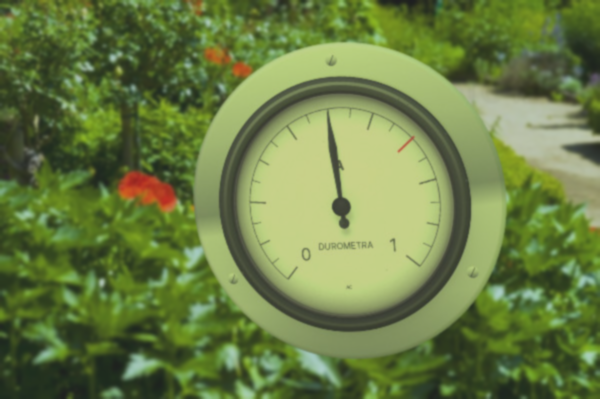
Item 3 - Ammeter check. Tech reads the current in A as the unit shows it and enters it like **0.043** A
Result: **0.5** A
